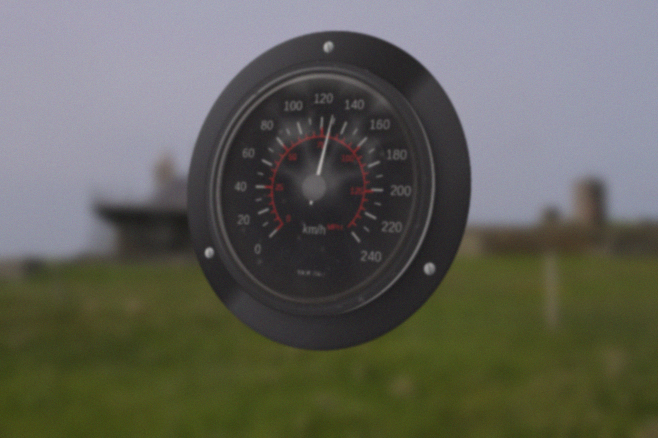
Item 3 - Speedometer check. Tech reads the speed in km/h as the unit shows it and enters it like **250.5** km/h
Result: **130** km/h
